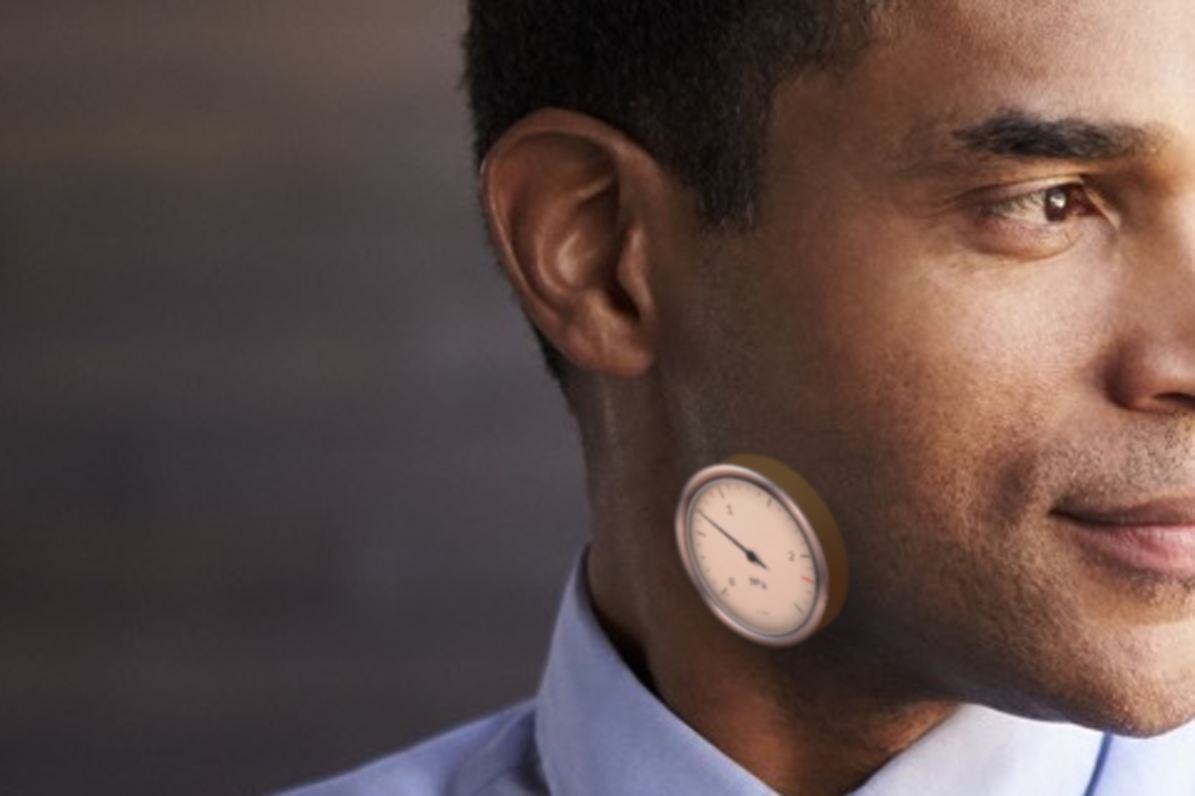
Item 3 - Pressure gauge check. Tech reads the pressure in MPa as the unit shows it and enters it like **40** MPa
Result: **0.7** MPa
